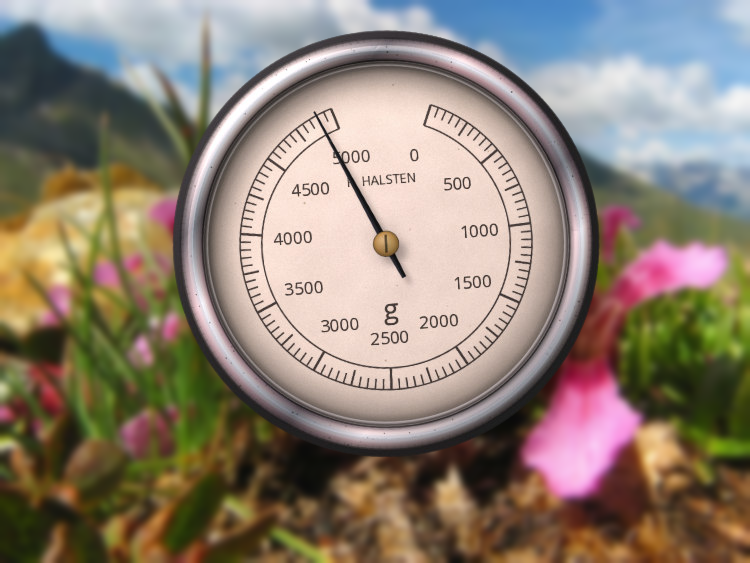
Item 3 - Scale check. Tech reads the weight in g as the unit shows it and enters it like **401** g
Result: **4900** g
